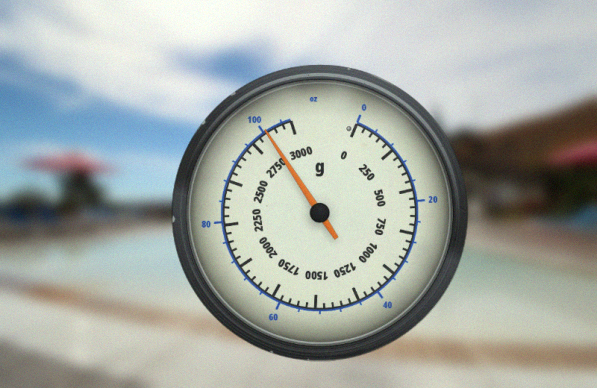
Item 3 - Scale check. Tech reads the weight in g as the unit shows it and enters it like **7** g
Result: **2850** g
